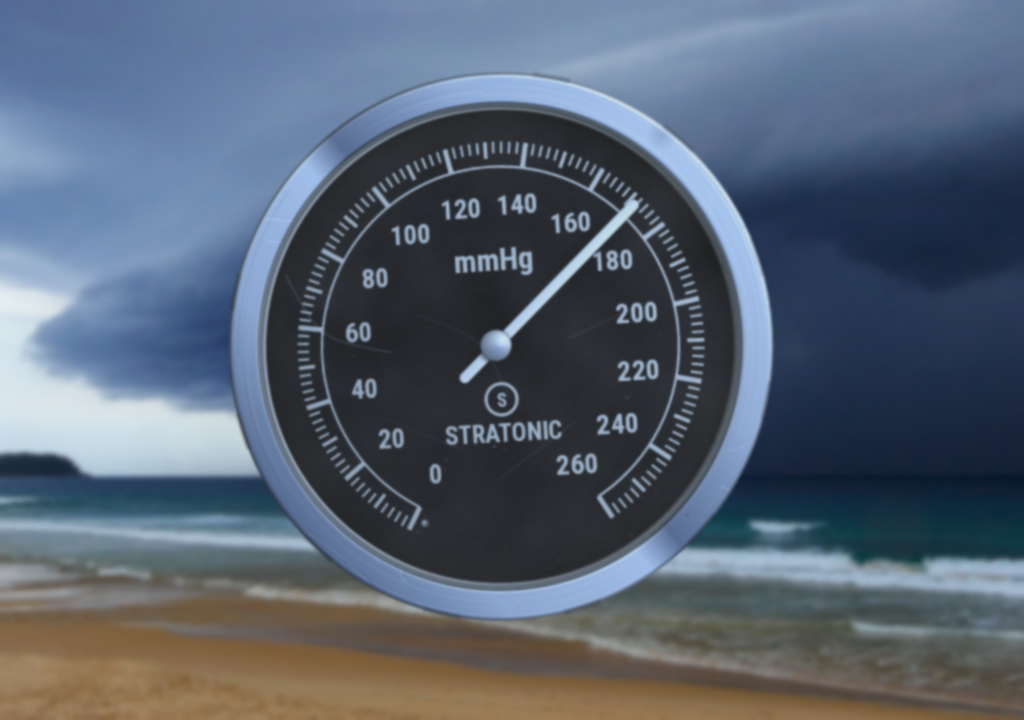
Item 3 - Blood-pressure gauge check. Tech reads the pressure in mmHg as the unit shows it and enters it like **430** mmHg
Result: **172** mmHg
